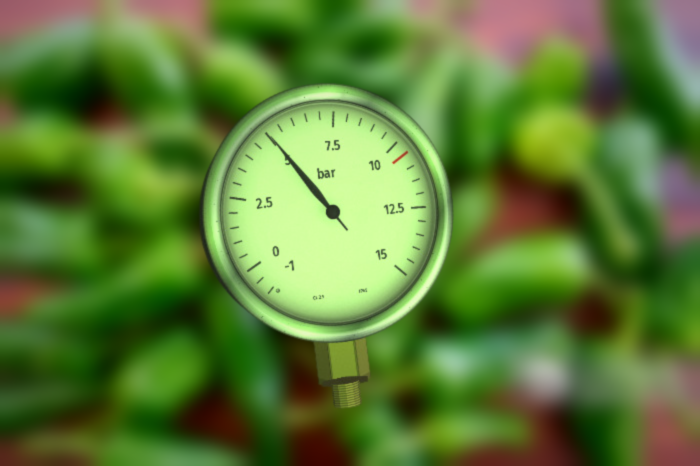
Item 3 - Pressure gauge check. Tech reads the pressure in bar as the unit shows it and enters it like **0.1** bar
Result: **5** bar
